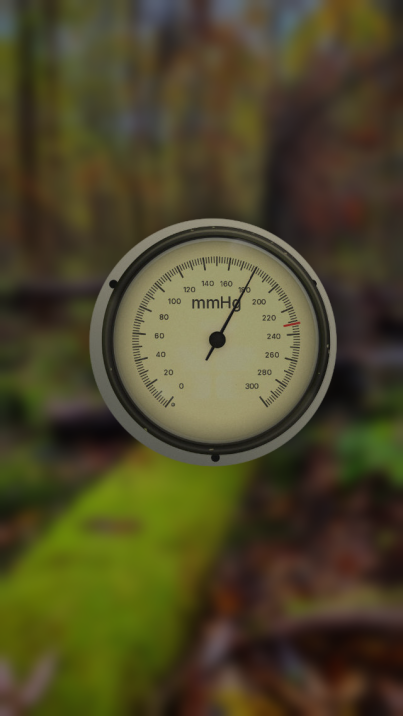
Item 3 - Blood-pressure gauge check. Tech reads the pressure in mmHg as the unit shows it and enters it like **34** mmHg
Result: **180** mmHg
